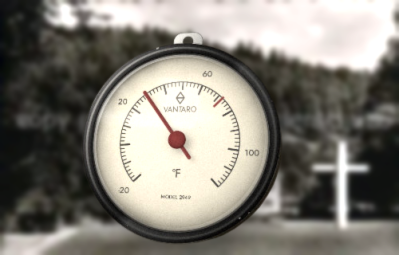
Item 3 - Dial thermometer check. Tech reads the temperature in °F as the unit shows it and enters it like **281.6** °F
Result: **30** °F
